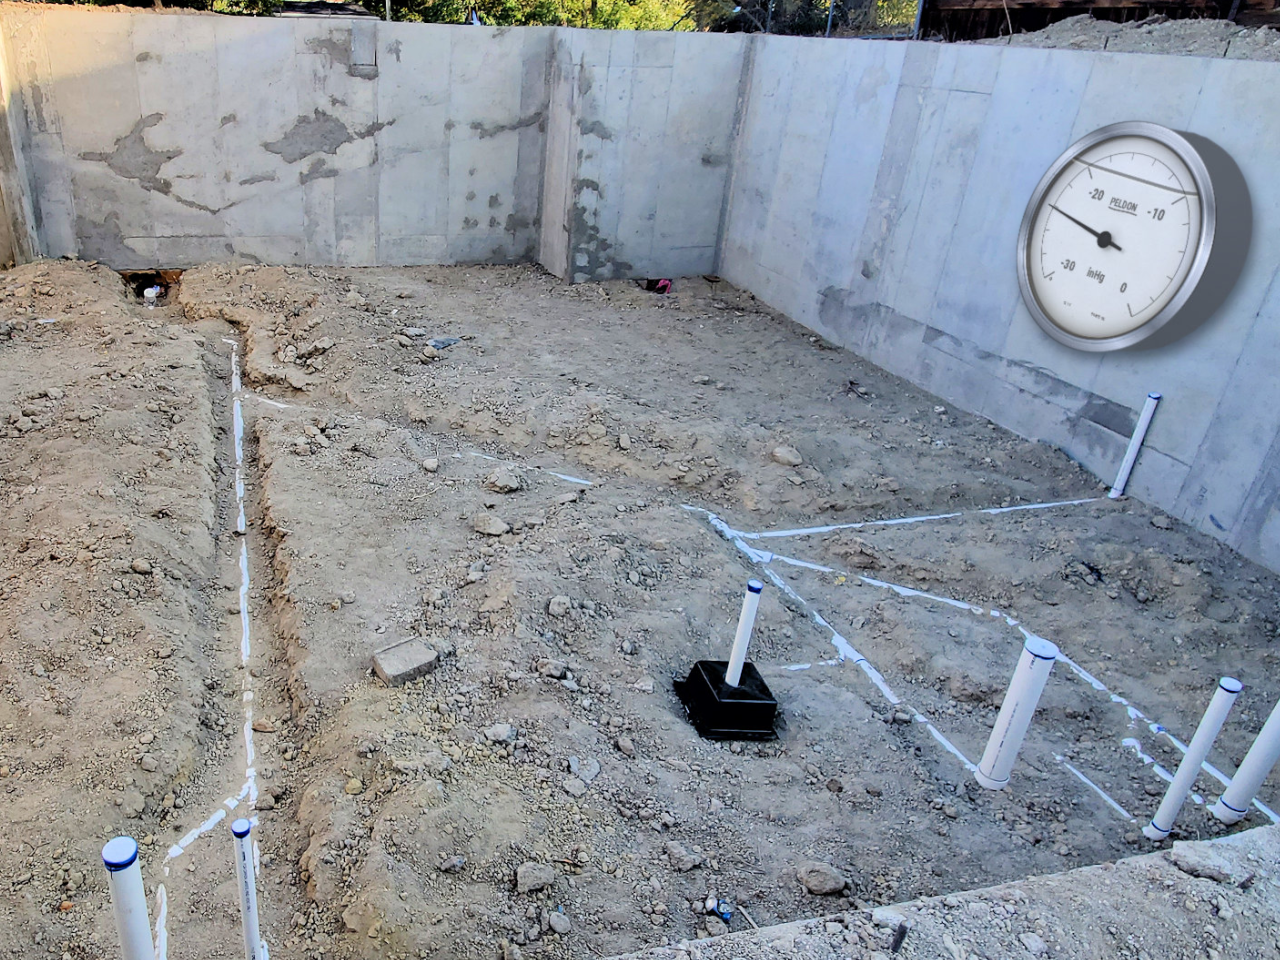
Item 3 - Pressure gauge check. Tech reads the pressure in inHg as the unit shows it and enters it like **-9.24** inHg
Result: **-24** inHg
